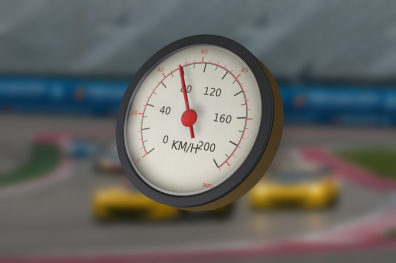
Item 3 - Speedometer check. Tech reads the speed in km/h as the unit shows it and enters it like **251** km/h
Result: **80** km/h
